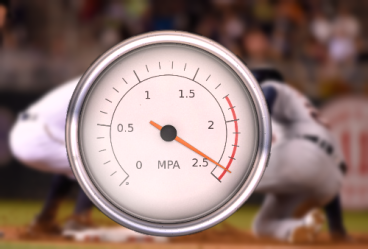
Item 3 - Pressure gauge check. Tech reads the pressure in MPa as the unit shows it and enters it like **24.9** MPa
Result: **2.4** MPa
